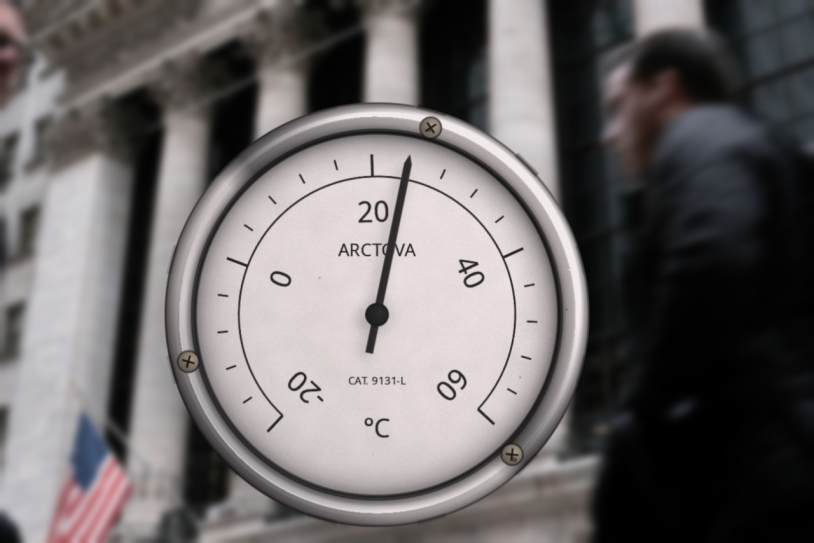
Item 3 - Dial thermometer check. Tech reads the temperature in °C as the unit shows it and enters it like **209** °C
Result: **24** °C
